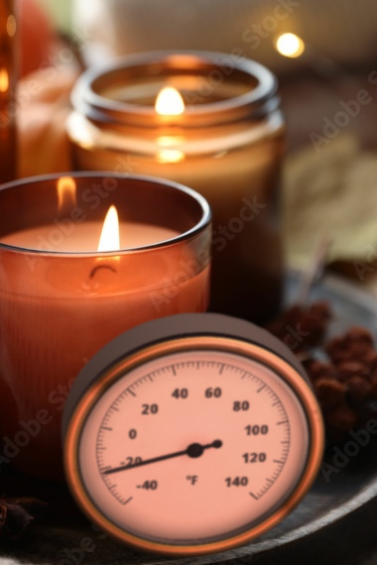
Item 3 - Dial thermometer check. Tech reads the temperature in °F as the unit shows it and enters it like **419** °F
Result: **-20** °F
